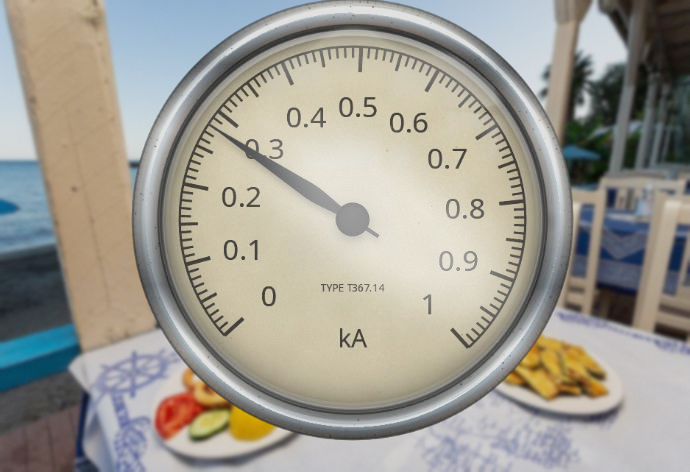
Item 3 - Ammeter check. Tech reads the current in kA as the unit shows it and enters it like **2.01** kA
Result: **0.28** kA
